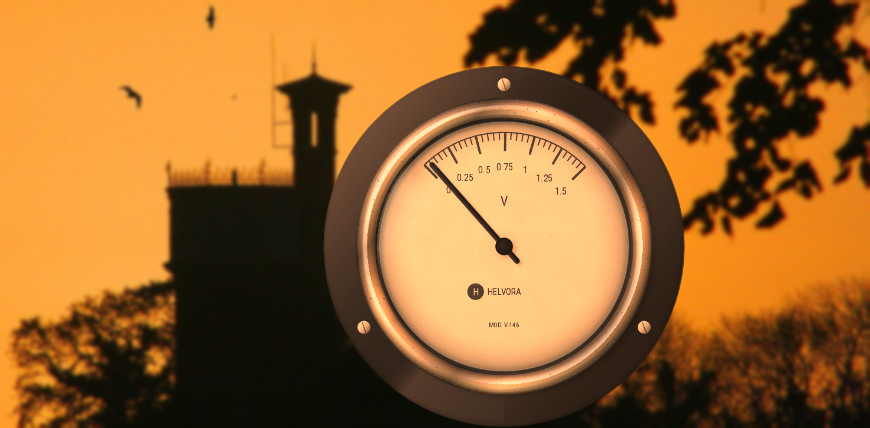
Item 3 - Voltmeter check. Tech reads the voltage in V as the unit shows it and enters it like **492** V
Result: **0.05** V
